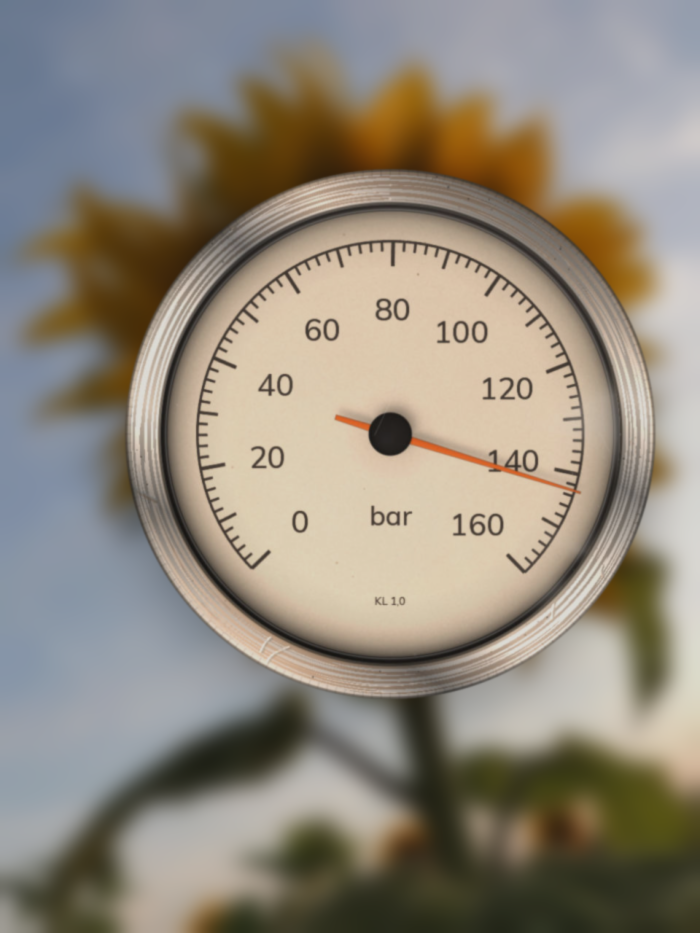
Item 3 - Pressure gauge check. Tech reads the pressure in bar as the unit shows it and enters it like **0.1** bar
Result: **143** bar
